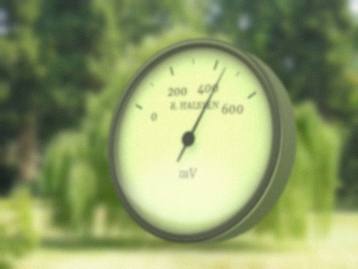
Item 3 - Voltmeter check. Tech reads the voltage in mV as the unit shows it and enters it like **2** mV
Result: **450** mV
